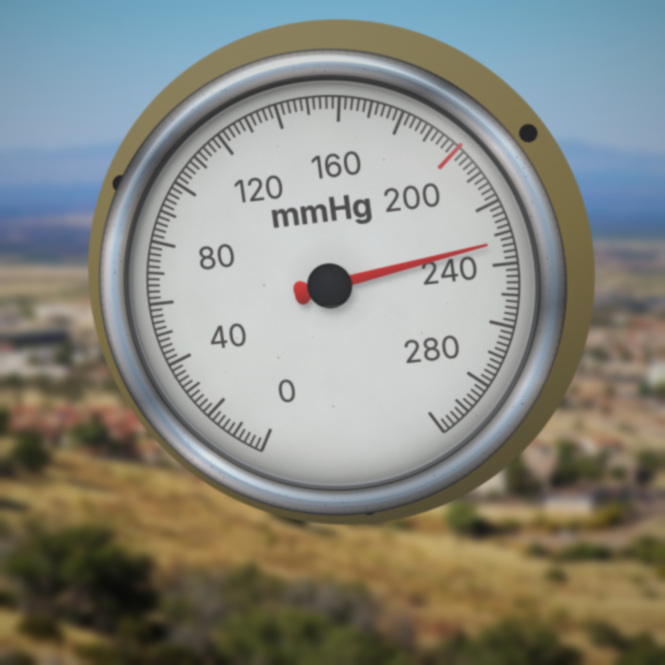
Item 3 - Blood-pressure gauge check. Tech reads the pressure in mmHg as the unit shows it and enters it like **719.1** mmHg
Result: **232** mmHg
